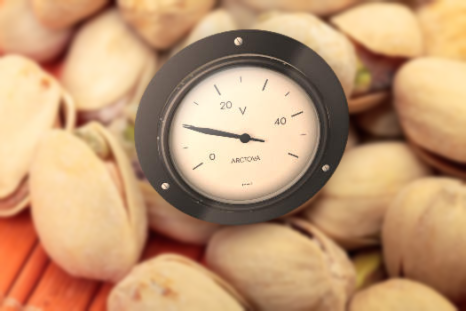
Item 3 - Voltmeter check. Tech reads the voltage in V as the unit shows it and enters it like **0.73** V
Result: **10** V
